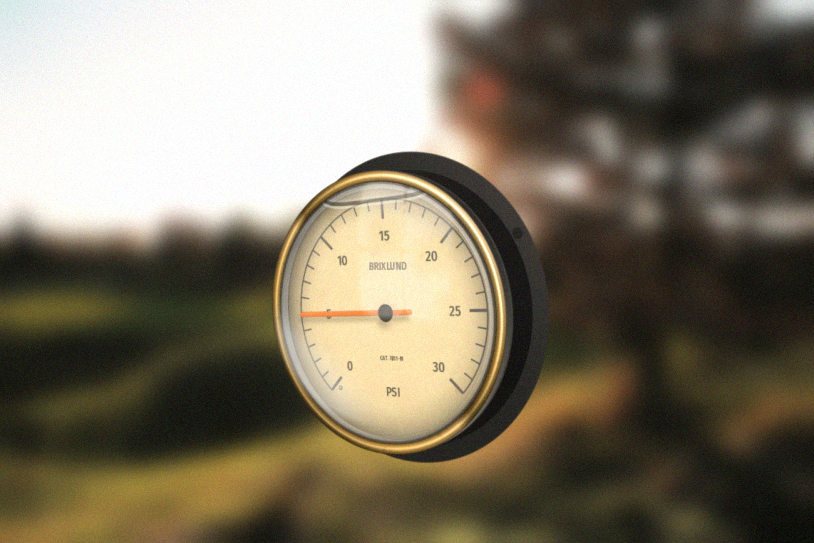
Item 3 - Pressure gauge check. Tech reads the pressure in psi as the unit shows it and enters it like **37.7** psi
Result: **5** psi
